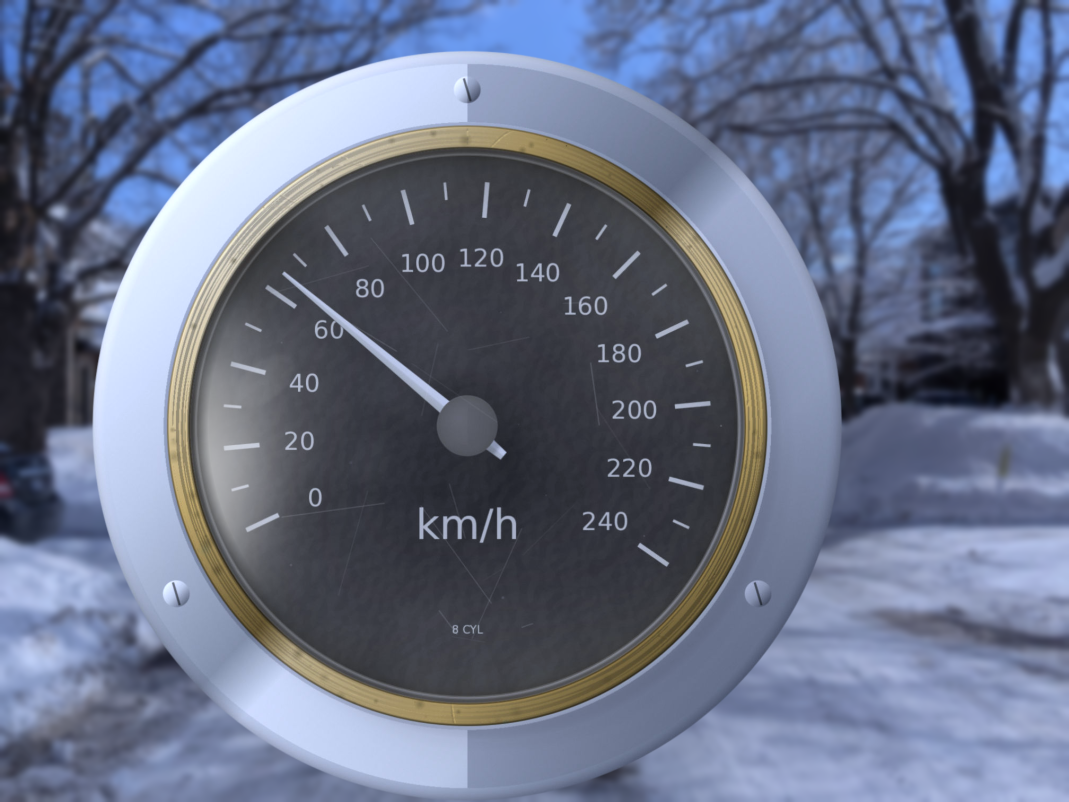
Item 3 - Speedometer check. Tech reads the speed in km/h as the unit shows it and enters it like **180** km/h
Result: **65** km/h
